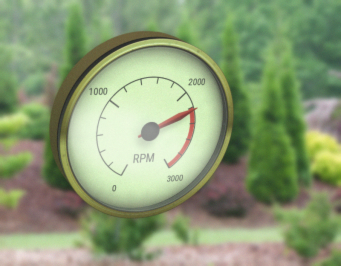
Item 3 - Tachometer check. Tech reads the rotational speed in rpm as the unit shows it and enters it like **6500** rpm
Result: **2200** rpm
